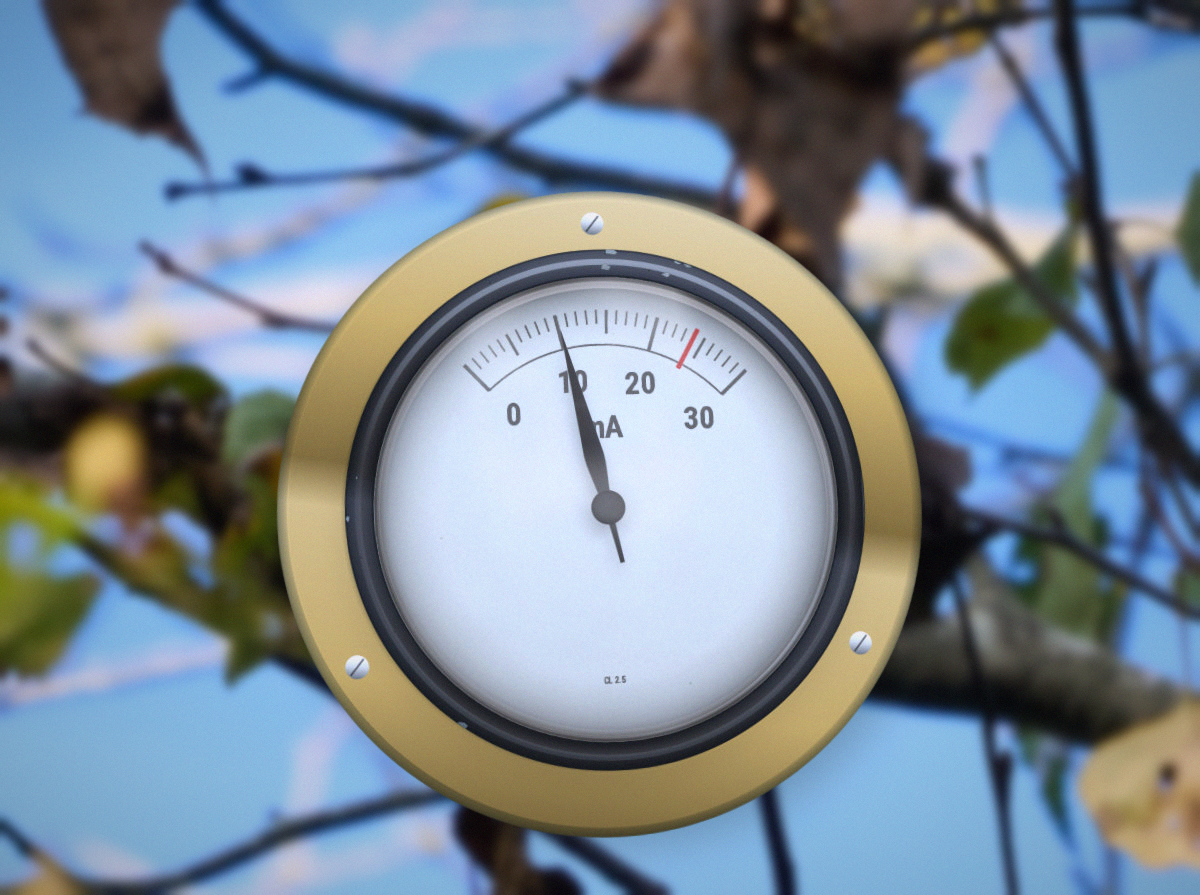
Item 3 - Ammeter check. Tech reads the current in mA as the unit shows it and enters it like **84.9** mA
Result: **10** mA
